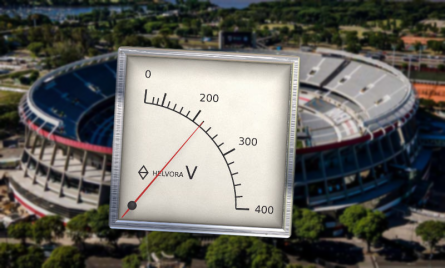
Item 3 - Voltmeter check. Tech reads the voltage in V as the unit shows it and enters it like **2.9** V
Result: **220** V
